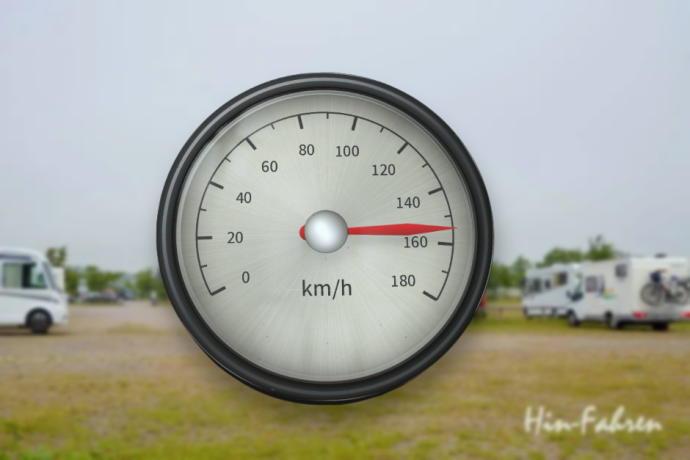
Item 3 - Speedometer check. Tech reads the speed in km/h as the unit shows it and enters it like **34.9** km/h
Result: **155** km/h
